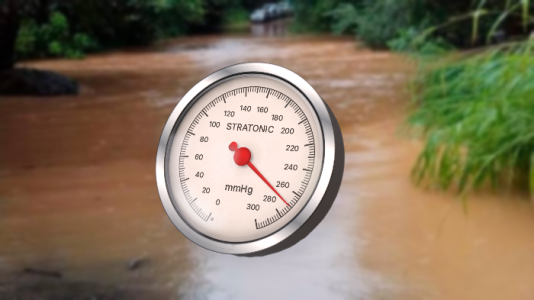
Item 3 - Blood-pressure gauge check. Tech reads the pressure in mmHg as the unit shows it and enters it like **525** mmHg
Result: **270** mmHg
